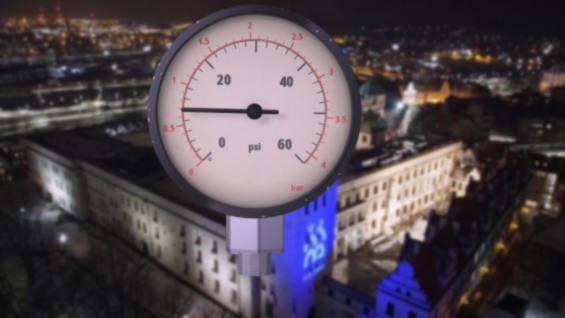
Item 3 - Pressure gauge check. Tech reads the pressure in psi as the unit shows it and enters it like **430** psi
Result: **10** psi
